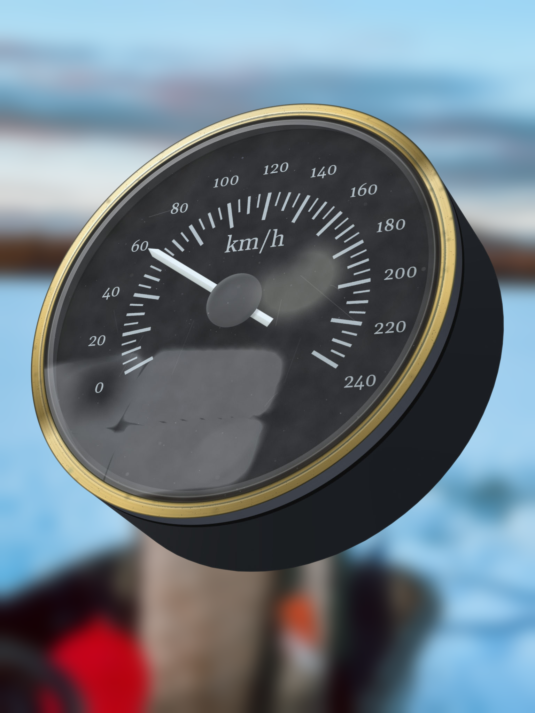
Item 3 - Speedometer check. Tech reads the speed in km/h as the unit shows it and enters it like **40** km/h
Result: **60** km/h
